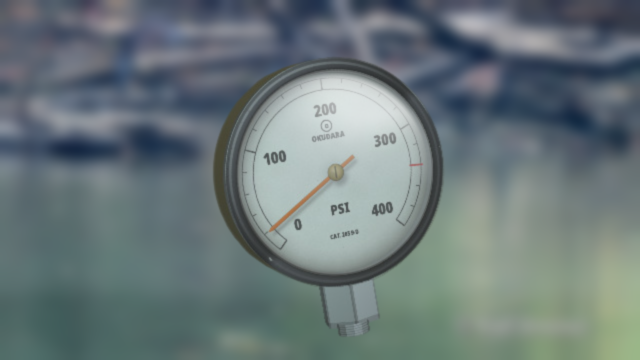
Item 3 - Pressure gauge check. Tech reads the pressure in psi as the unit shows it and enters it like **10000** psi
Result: **20** psi
